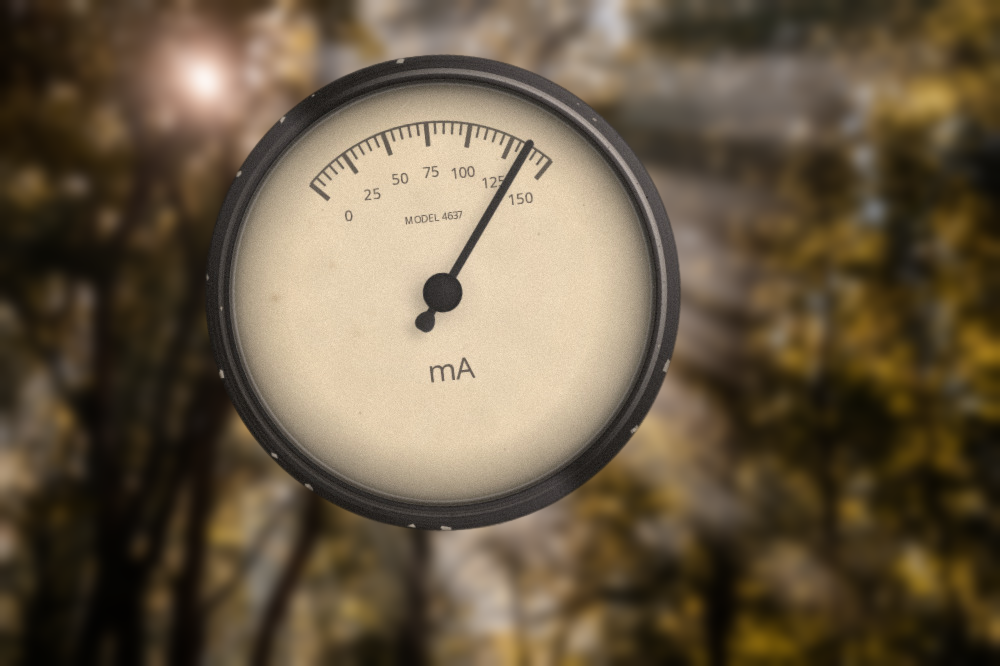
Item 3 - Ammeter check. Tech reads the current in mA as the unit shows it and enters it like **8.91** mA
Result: **135** mA
